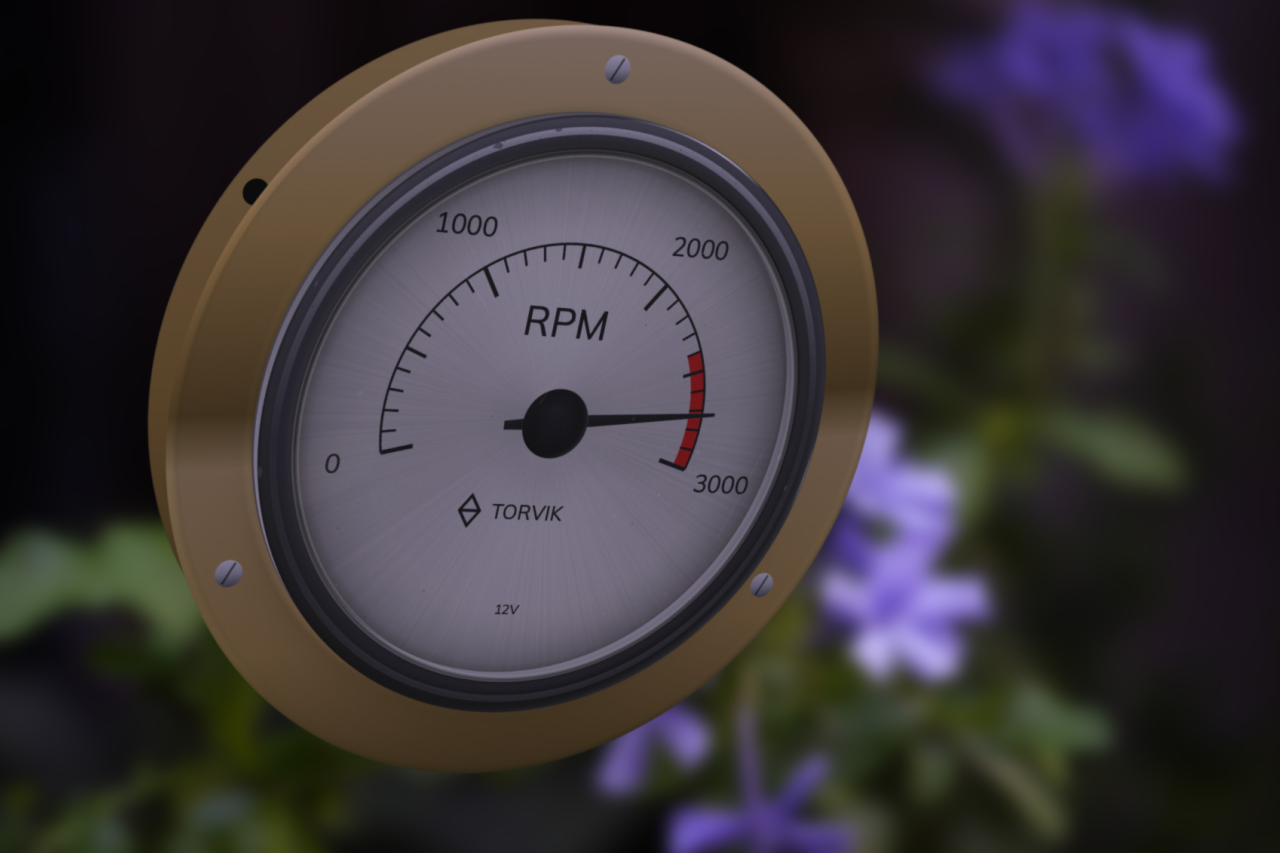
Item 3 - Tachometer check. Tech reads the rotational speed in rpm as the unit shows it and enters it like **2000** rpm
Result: **2700** rpm
